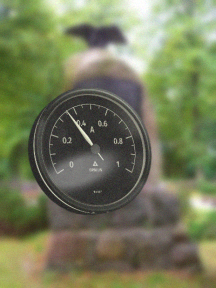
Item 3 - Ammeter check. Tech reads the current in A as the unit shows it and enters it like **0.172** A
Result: **0.35** A
